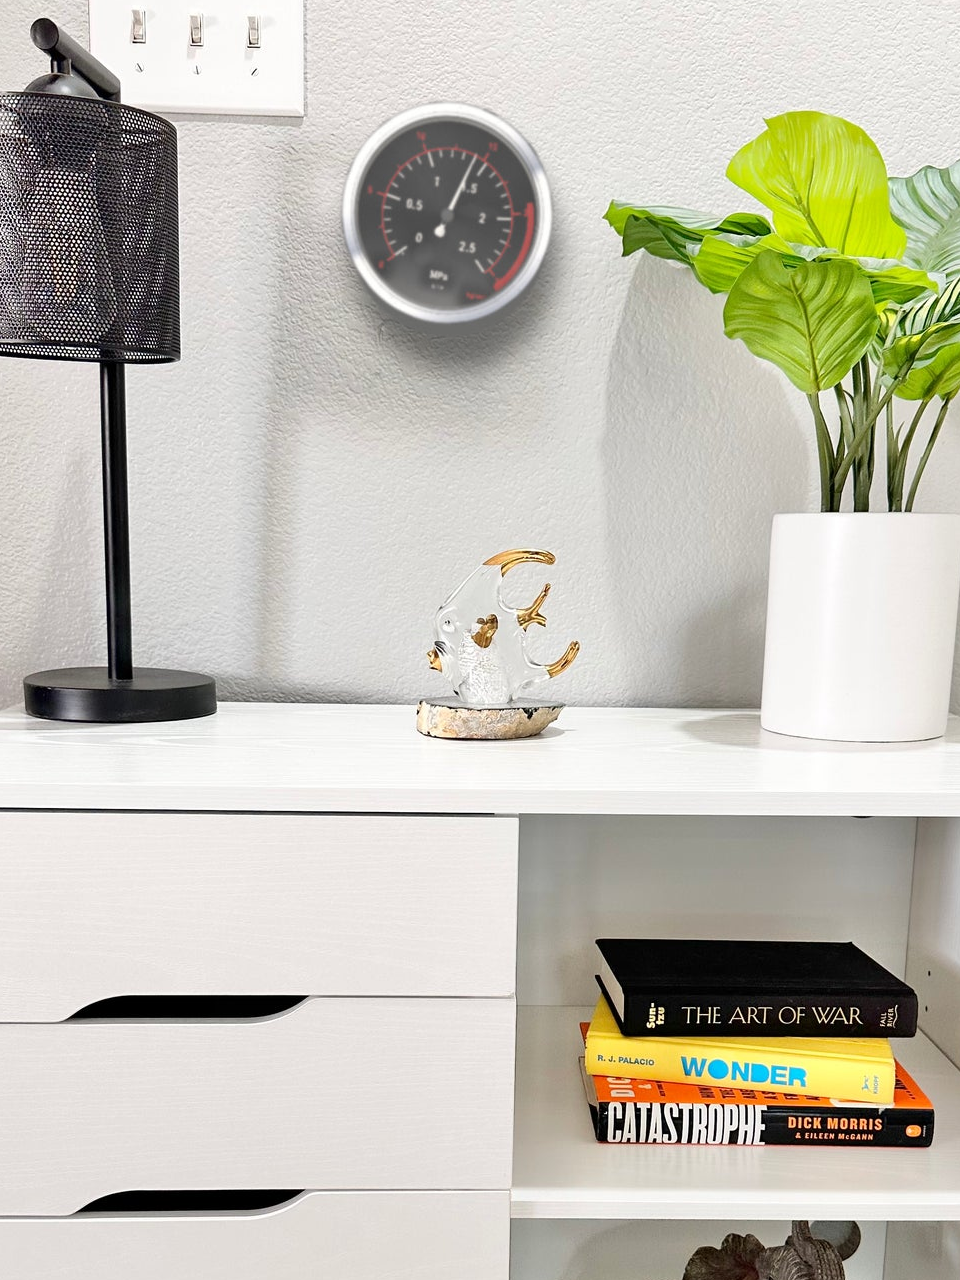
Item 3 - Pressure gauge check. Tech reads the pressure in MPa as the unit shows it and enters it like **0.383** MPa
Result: **1.4** MPa
